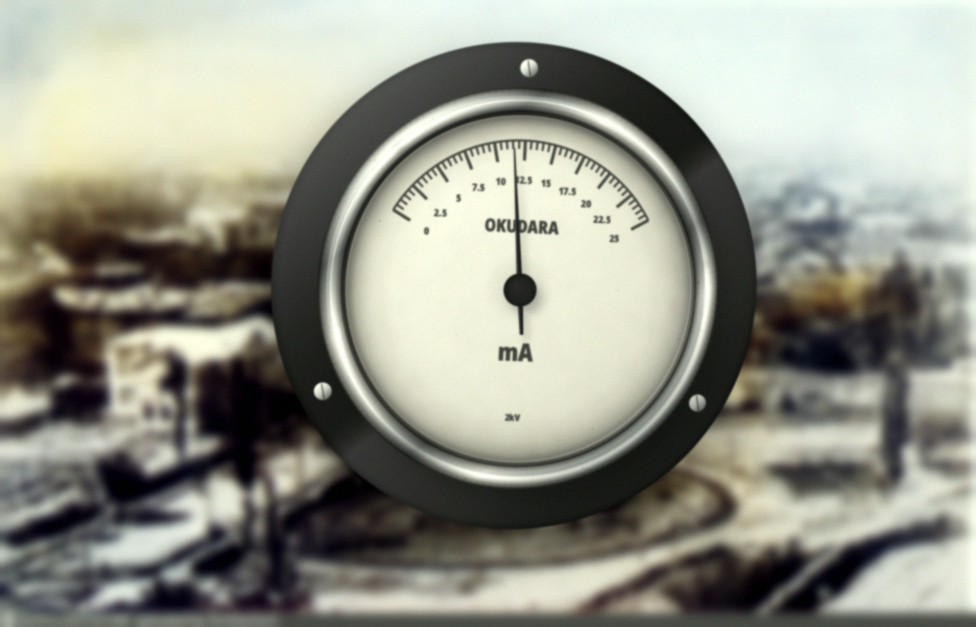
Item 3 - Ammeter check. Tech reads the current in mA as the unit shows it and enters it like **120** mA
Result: **11.5** mA
